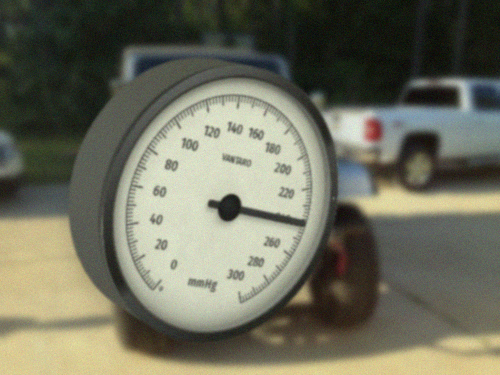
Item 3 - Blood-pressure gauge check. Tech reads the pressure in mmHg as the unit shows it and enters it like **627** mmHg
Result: **240** mmHg
